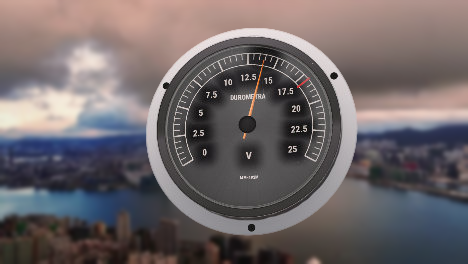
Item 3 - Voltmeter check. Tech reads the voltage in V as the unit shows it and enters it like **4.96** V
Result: **14** V
